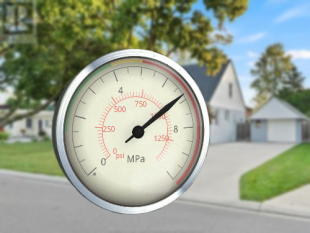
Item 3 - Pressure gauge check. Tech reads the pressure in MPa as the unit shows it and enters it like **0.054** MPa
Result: **6.75** MPa
